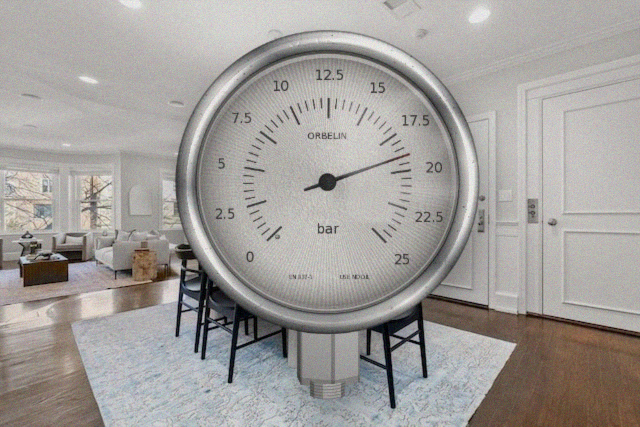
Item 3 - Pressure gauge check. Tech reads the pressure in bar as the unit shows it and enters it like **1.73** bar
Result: **19** bar
